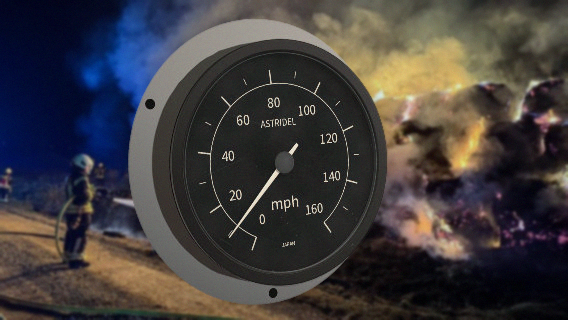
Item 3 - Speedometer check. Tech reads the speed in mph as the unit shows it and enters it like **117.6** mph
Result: **10** mph
